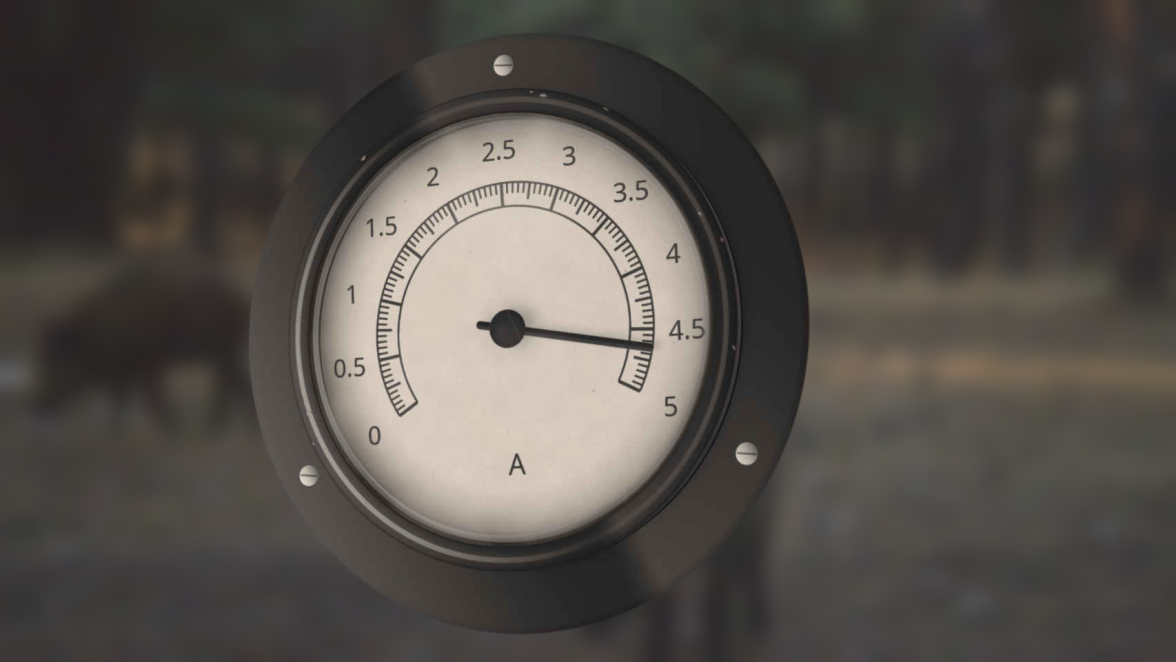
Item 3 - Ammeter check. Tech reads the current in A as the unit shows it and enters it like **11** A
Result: **4.65** A
